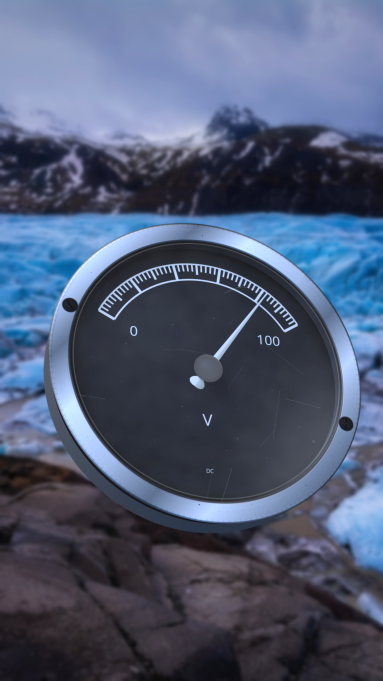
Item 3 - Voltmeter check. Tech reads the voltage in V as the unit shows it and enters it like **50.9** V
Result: **82** V
